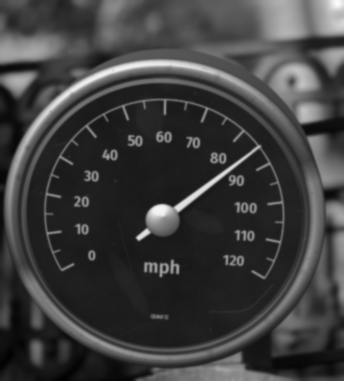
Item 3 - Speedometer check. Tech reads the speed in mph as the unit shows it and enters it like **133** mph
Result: **85** mph
